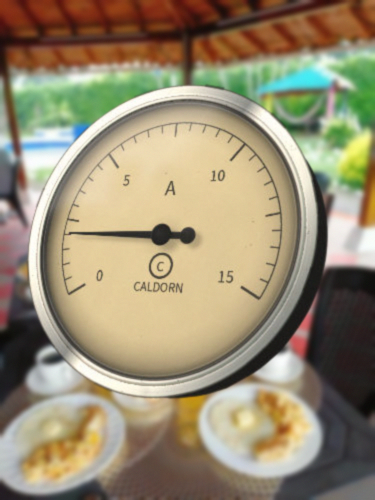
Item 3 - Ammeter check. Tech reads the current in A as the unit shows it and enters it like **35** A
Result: **2** A
